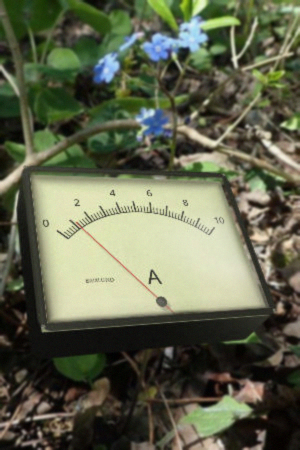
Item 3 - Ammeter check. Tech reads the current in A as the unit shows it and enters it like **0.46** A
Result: **1** A
